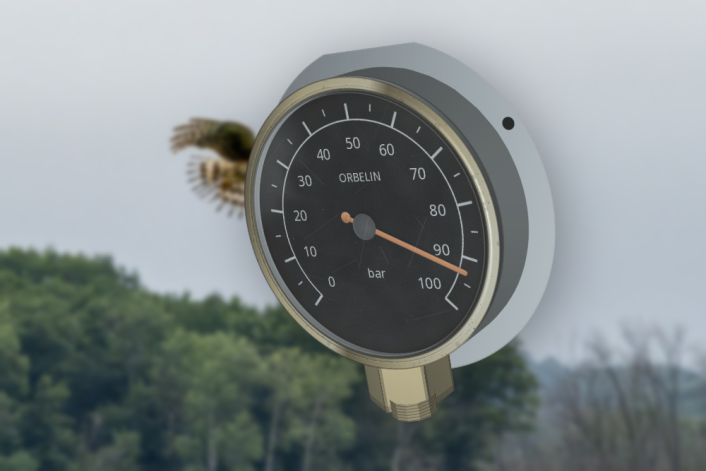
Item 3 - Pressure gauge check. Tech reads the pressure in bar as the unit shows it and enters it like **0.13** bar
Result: **92.5** bar
